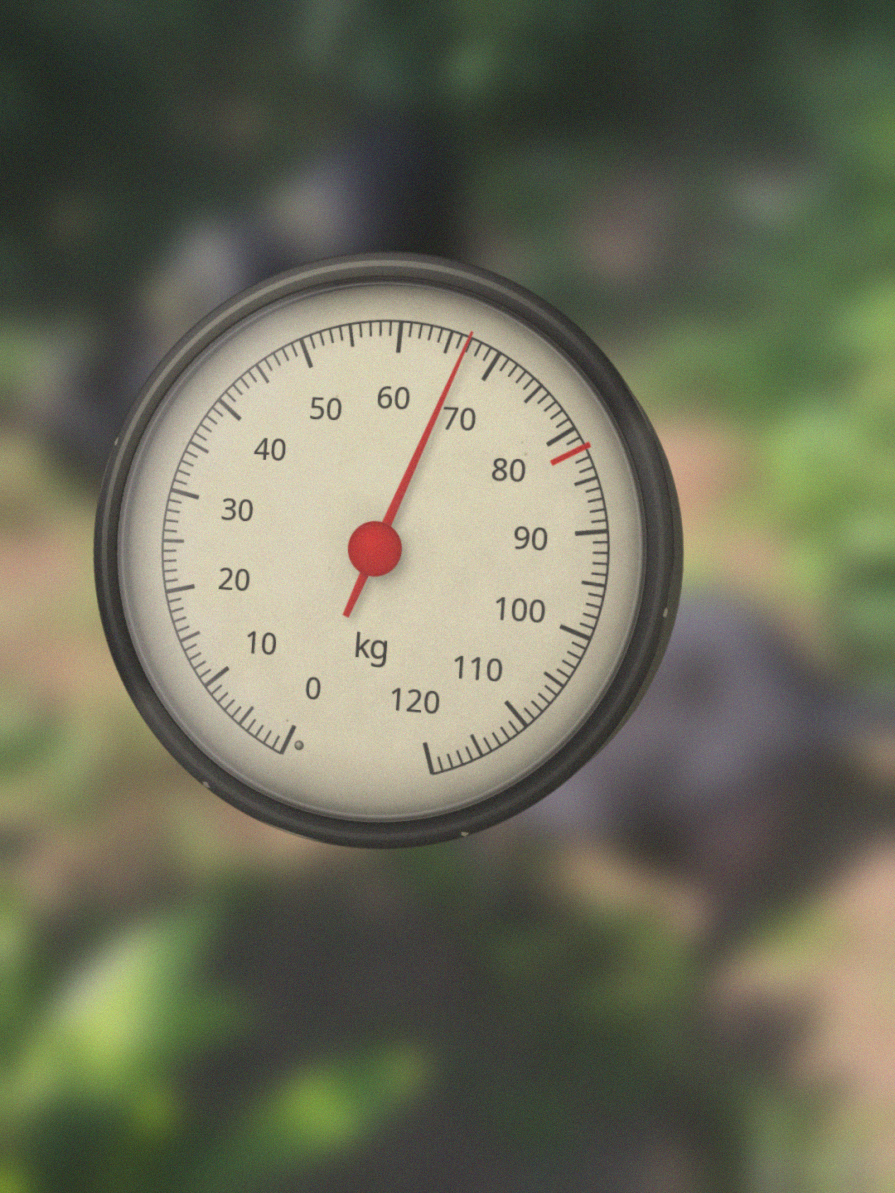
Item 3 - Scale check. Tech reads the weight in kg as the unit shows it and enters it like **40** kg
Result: **67** kg
